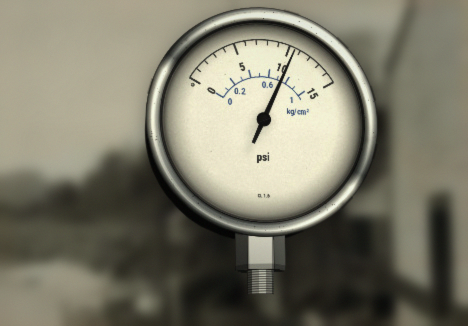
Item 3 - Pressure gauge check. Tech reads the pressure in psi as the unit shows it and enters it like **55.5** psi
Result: **10.5** psi
